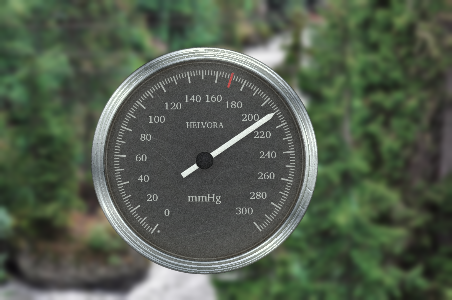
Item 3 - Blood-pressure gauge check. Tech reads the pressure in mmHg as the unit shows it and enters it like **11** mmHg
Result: **210** mmHg
